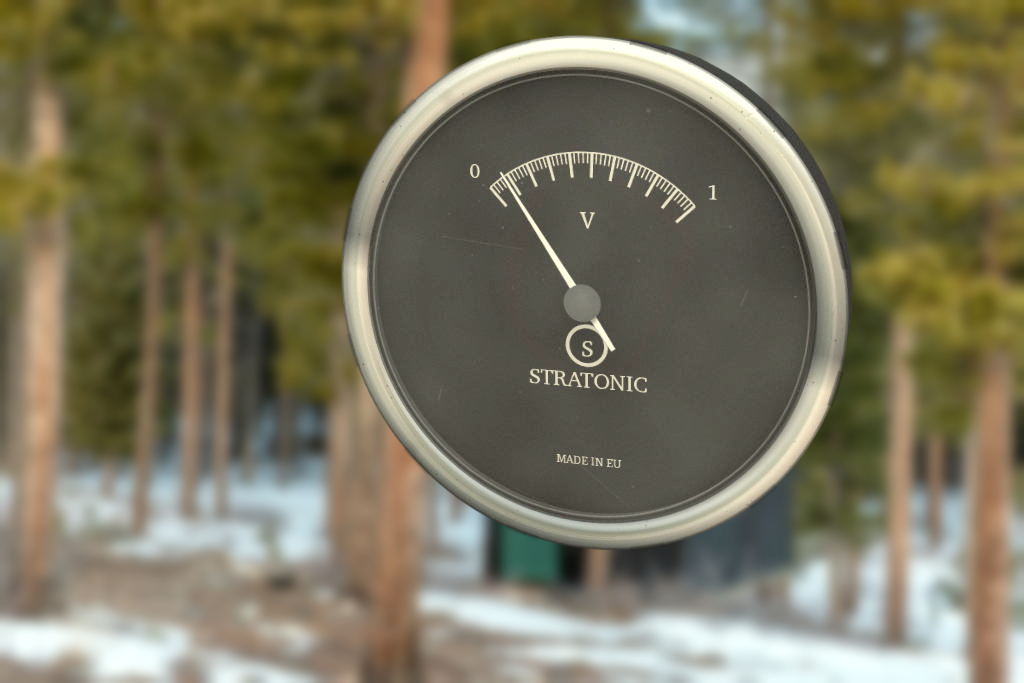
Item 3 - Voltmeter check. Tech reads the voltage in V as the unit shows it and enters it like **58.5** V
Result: **0.1** V
